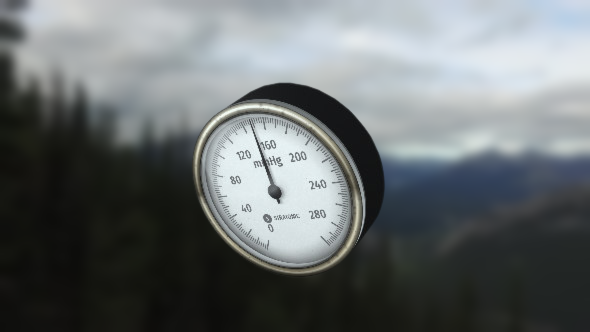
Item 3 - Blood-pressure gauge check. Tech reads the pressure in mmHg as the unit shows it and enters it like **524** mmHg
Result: **150** mmHg
